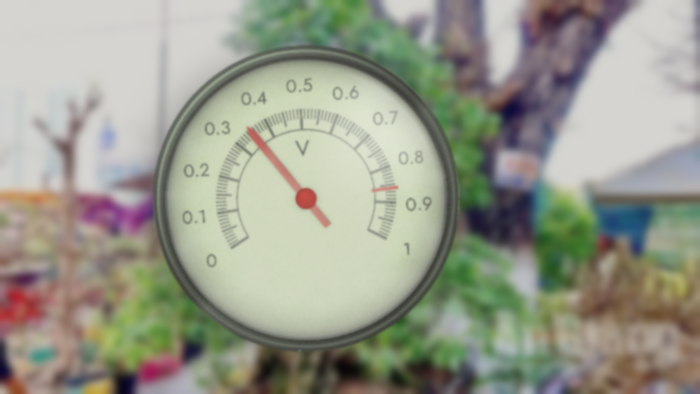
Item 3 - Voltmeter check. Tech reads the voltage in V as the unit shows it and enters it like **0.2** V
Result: **0.35** V
